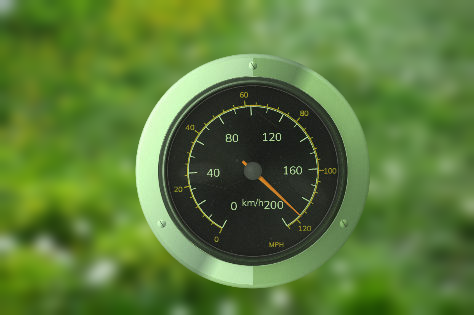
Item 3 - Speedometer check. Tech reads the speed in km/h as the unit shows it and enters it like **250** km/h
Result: **190** km/h
